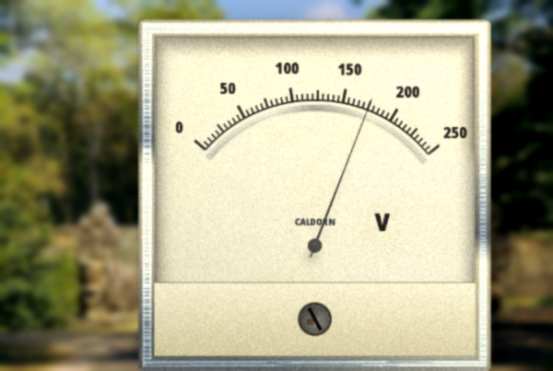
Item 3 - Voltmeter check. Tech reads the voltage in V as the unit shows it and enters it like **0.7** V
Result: **175** V
